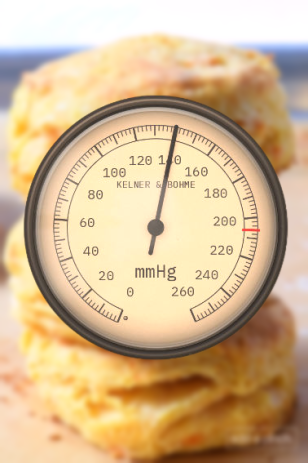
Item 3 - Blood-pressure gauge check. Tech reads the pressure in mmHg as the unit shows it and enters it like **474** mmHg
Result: **140** mmHg
